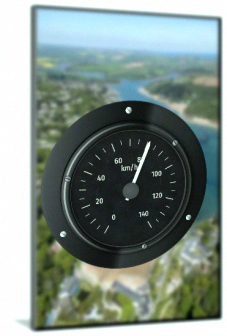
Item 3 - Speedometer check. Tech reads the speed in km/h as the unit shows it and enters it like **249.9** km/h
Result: **80** km/h
